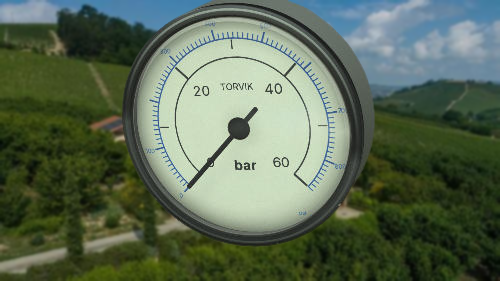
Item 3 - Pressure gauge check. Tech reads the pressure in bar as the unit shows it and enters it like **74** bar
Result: **0** bar
